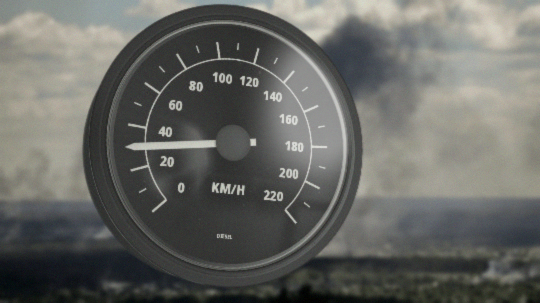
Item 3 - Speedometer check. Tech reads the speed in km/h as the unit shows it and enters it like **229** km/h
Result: **30** km/h
